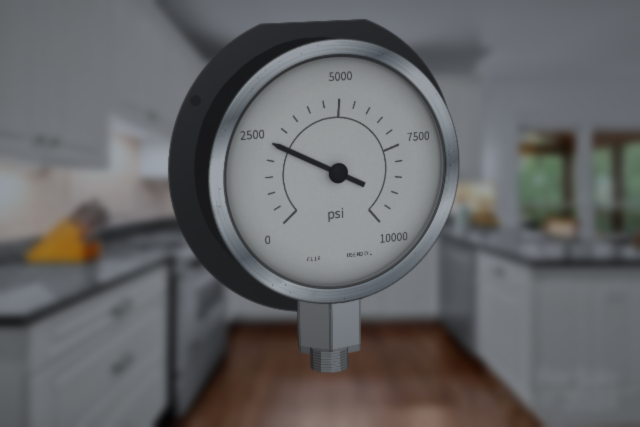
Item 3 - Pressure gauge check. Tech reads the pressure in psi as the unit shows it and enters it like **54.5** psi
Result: **2500** psi
